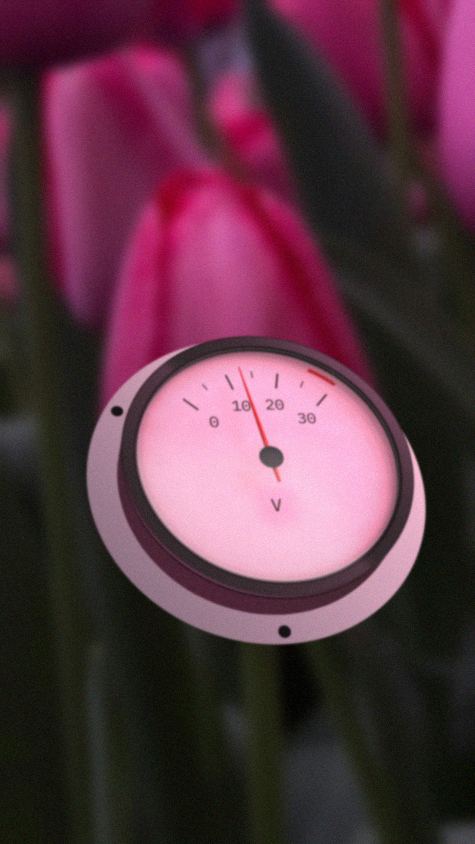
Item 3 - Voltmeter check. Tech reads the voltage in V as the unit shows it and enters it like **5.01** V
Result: **12.5** V
